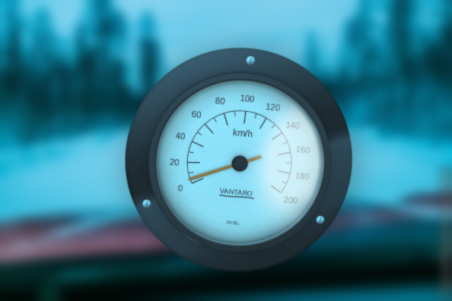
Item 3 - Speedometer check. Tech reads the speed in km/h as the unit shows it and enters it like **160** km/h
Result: **5** km/h
